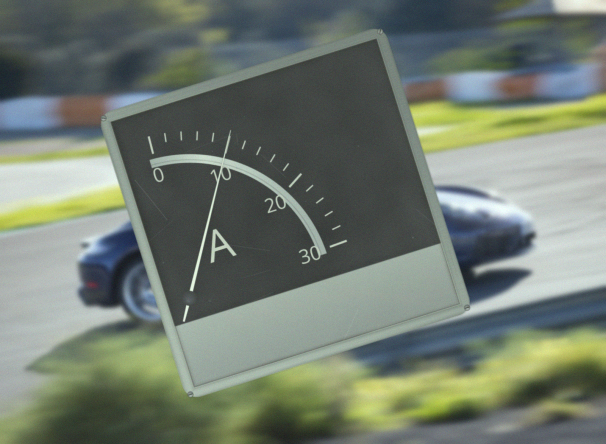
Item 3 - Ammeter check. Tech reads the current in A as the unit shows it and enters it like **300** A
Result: **10** A
